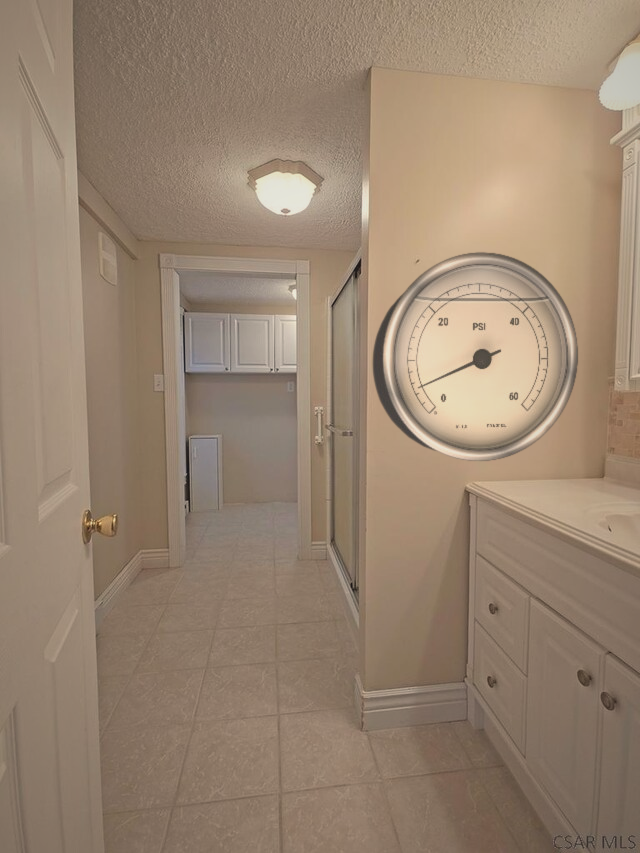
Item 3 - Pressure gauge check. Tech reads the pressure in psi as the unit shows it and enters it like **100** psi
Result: **5** psi
